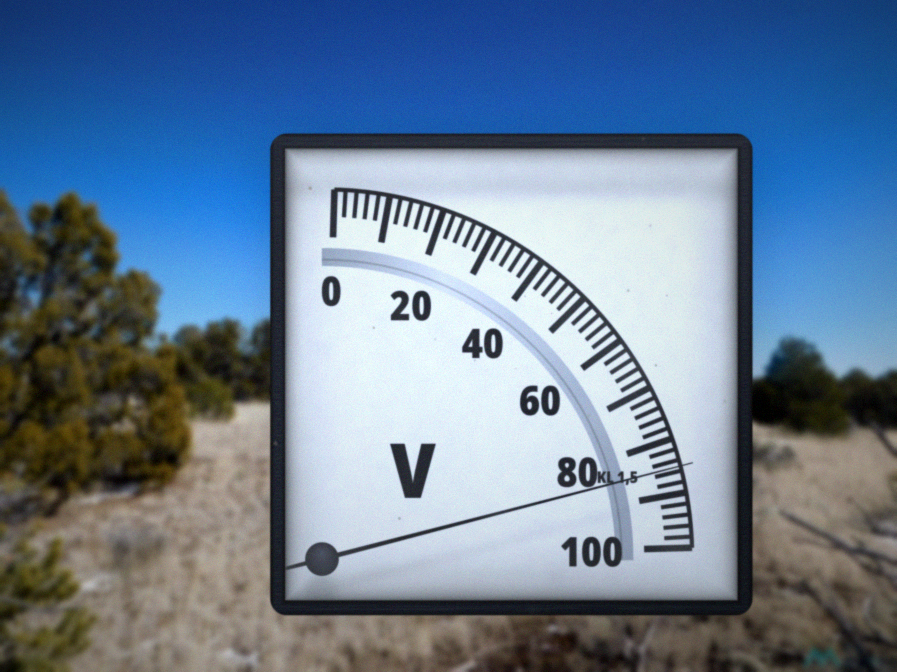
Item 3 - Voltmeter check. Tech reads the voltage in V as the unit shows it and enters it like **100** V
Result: **85** V
